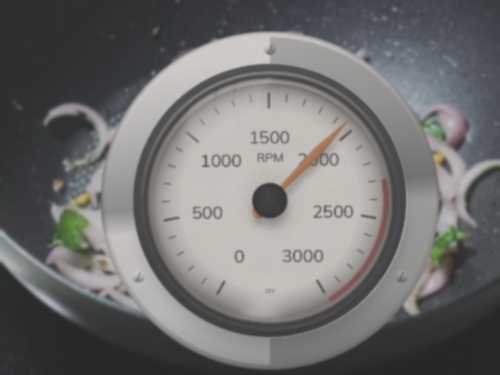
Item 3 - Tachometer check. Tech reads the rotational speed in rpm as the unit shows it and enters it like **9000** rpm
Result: **1950** rpm
